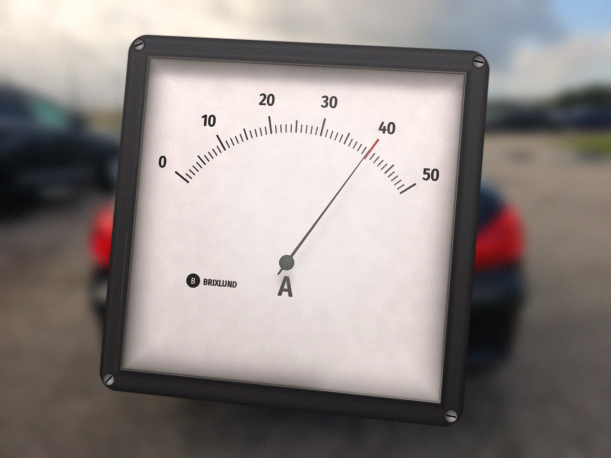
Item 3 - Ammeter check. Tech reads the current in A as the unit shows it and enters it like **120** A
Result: **40** A
